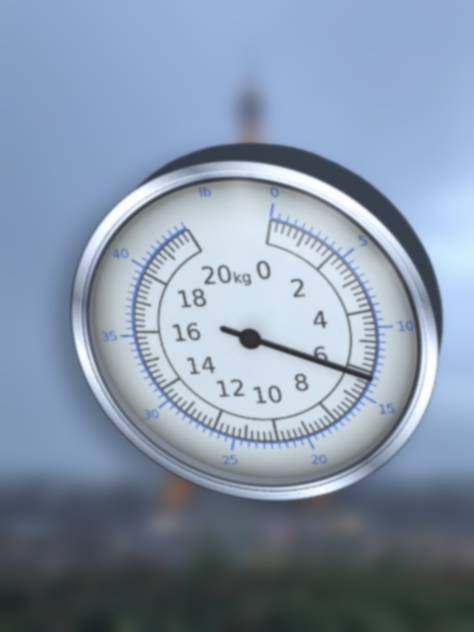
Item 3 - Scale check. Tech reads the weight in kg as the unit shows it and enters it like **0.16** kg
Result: **6** kg
